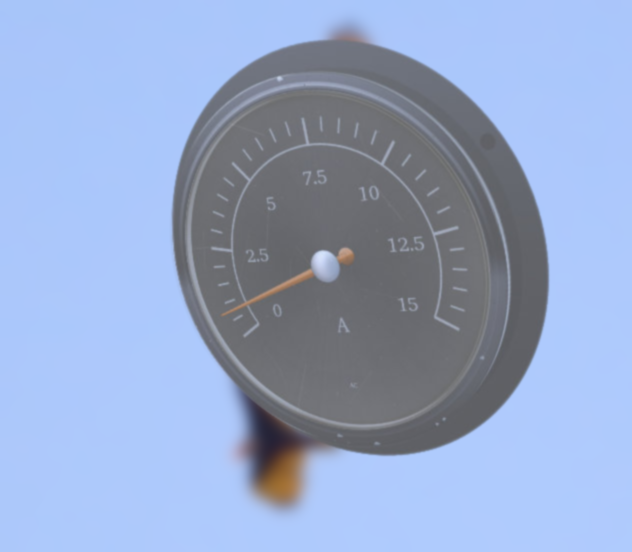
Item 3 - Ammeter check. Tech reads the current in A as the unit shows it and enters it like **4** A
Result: **0.75** A
